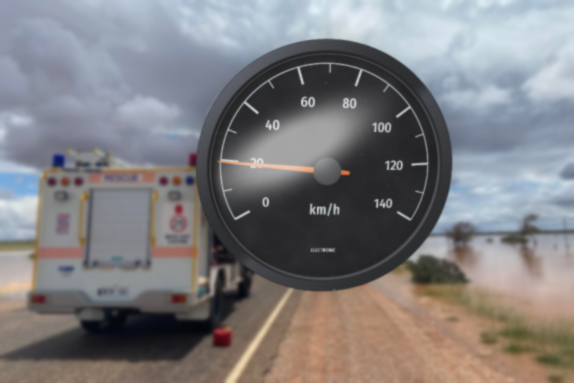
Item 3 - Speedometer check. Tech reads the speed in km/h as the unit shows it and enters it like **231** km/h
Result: **20** km/h
